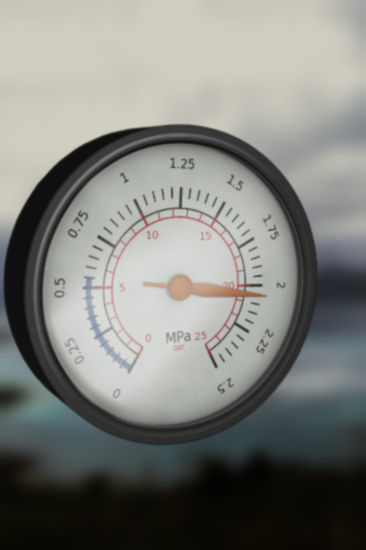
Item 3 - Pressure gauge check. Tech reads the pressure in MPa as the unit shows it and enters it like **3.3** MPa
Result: **2.05** MPa
